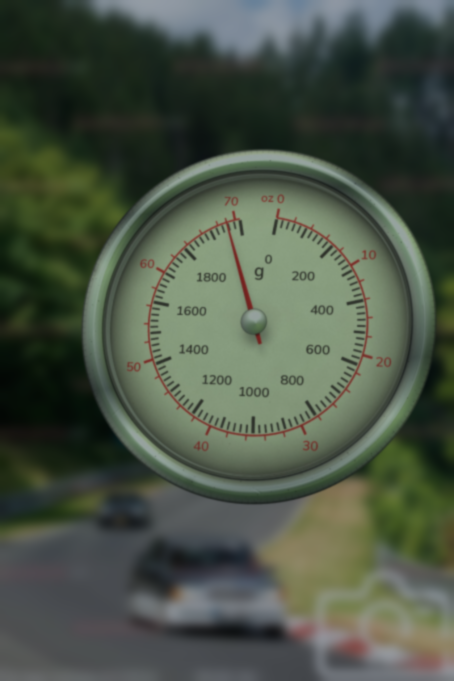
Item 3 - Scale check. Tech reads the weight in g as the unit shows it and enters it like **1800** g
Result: **1960** g
